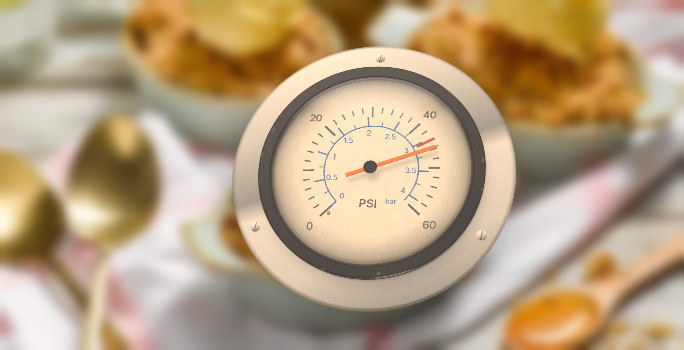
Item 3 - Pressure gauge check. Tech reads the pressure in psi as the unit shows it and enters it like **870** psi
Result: **46** psi
